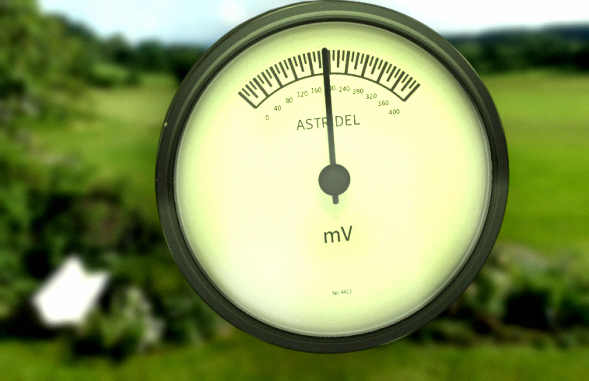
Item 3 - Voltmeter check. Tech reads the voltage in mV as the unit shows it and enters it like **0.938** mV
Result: **190** mV
